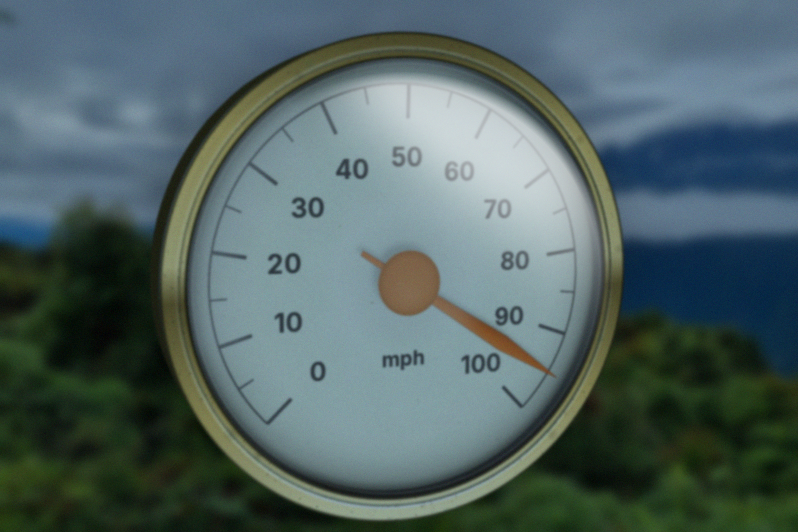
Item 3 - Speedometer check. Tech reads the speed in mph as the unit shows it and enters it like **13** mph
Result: **95** mph
